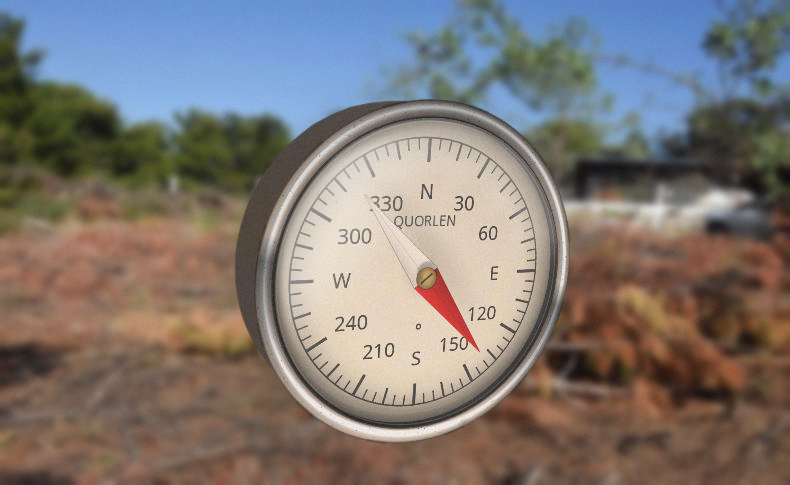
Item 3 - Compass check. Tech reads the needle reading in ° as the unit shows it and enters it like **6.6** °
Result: **140** °
